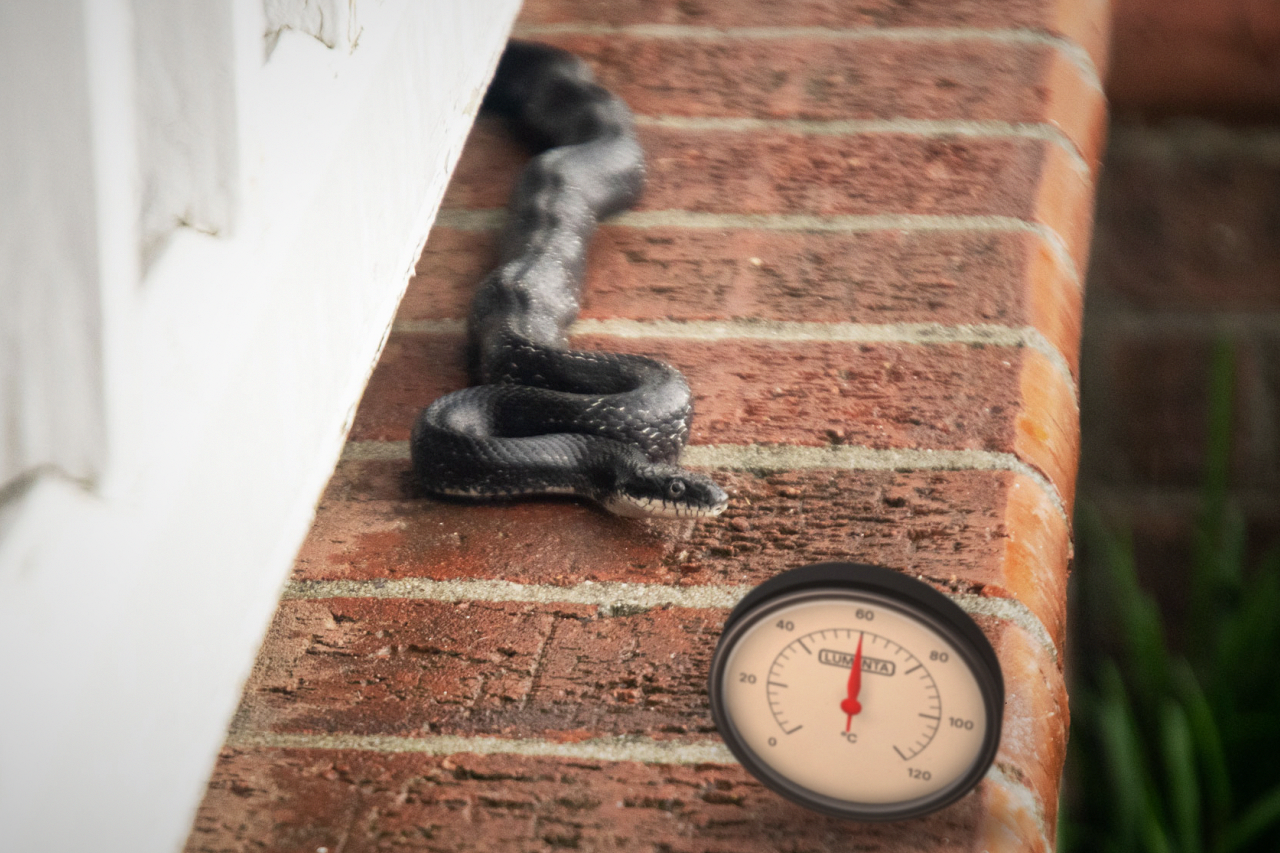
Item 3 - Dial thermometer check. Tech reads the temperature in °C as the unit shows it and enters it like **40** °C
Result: **60** °C
